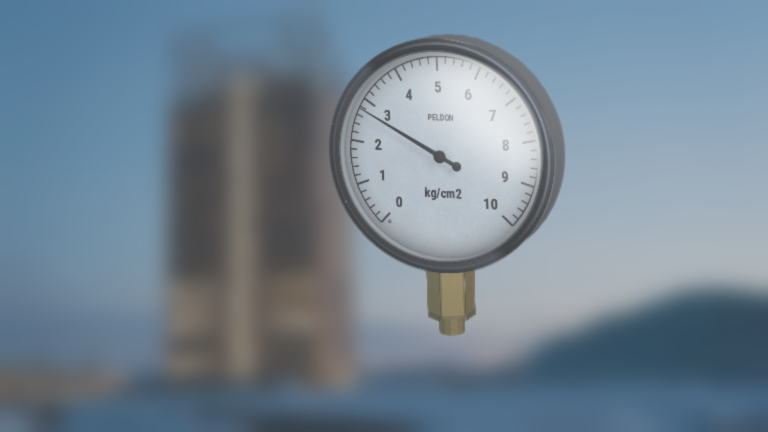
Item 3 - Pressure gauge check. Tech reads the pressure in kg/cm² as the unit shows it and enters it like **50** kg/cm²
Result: **2.8** kg/cm²
